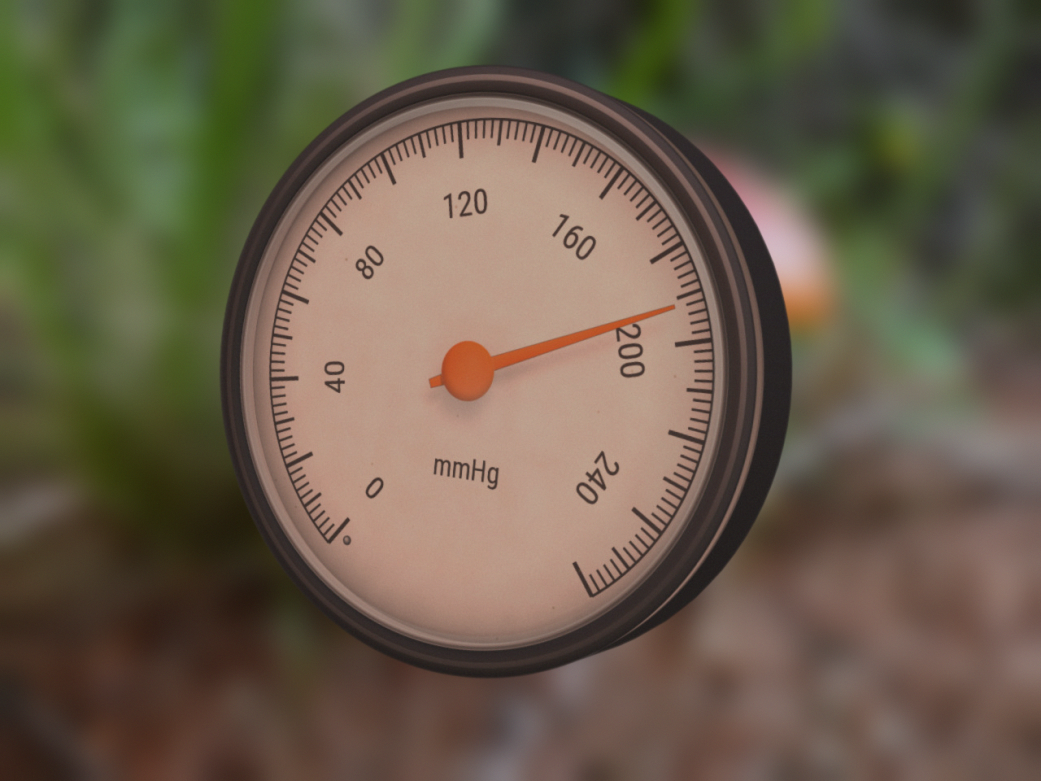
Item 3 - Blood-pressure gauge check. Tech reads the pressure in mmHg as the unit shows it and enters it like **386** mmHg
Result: **192** mmHg
